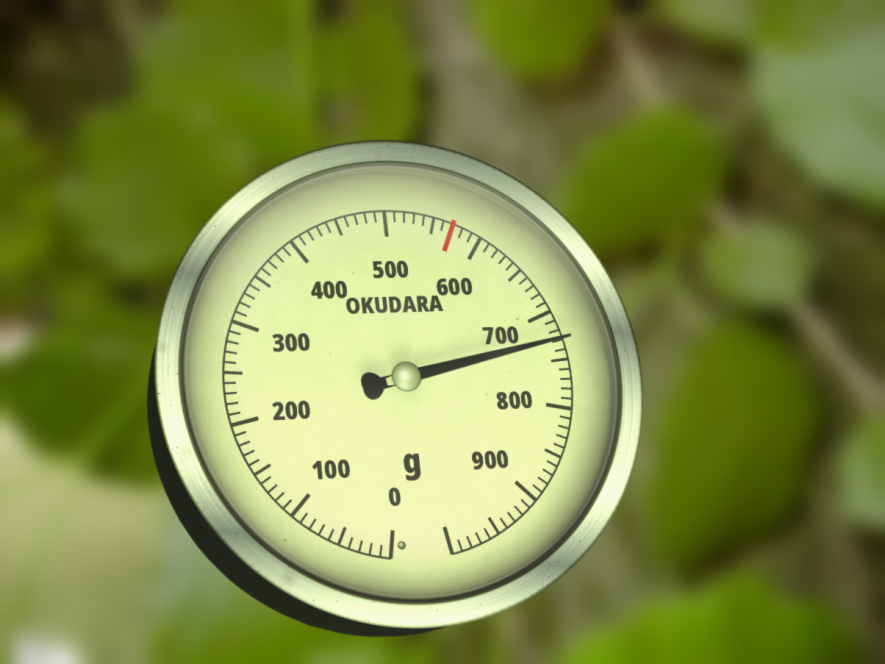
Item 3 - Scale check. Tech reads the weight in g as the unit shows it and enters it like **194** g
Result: **730** g
